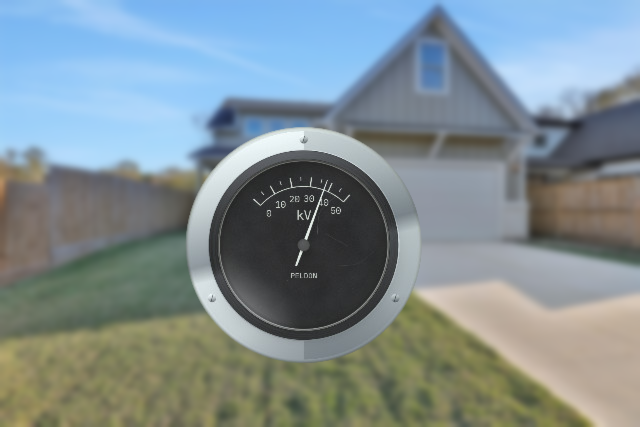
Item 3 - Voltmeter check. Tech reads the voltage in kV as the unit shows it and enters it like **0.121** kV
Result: **37.5** kV
